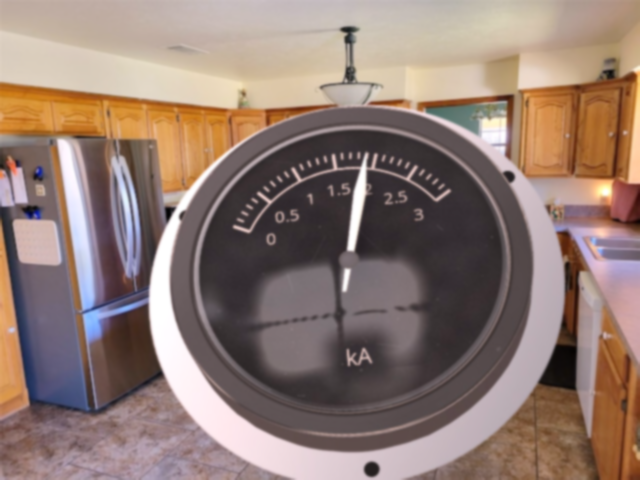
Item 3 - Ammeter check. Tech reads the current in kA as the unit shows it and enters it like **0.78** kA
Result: **1.9** kA
